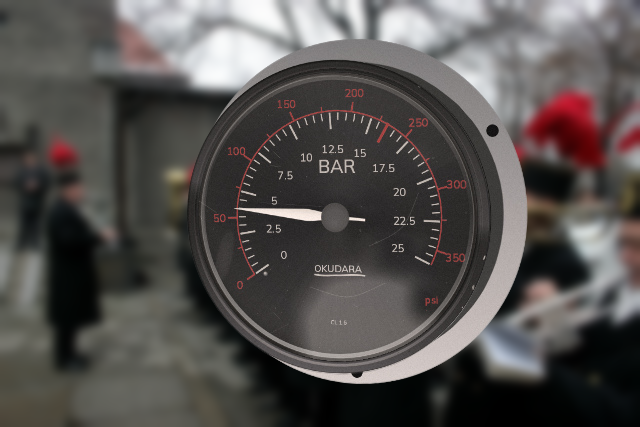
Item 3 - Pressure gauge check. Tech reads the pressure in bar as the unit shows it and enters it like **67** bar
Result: **4** bar
